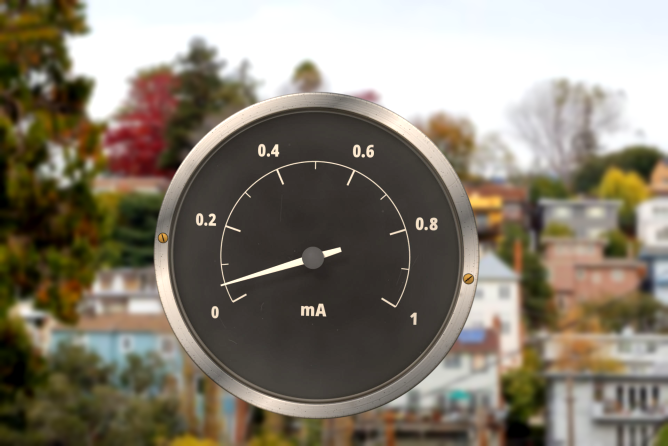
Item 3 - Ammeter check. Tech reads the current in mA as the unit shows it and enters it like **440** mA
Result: **0.05** mA
